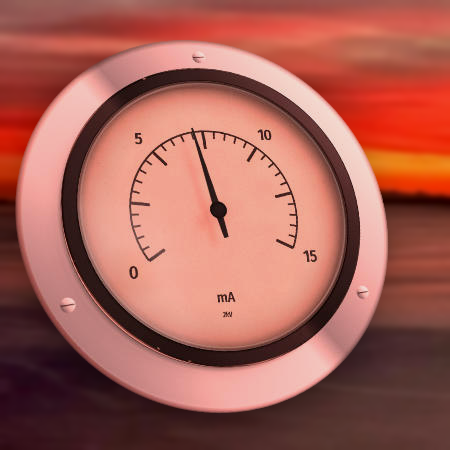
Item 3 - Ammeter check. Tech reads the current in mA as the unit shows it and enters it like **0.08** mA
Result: **7** mA
